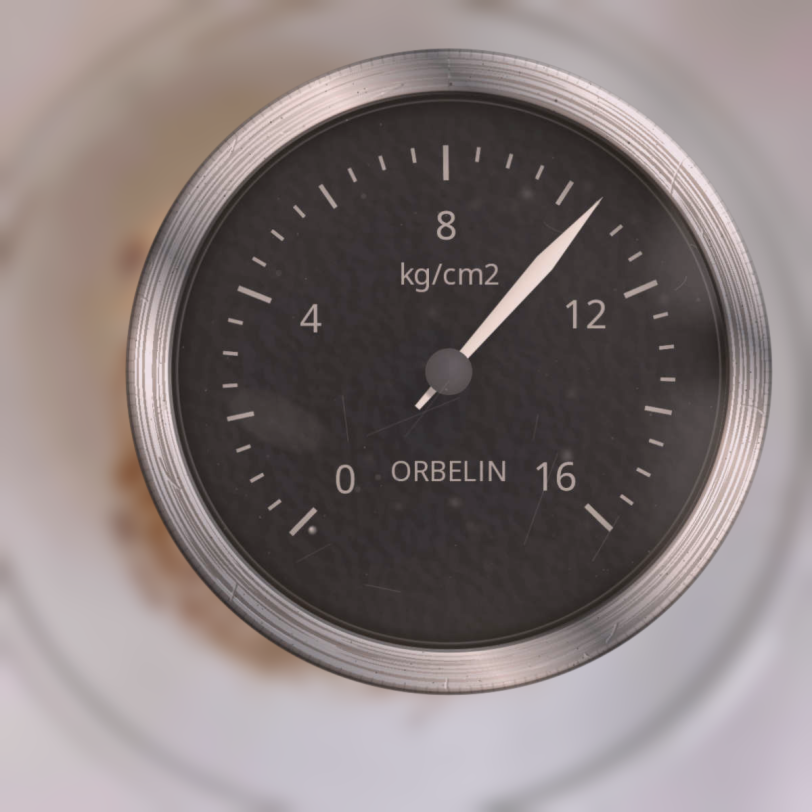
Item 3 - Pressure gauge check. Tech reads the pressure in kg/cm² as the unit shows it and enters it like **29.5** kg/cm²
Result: **10.5** kg/cm²
